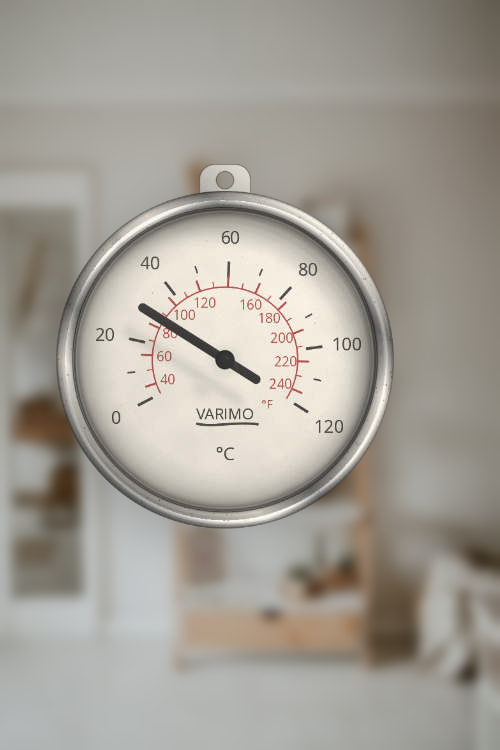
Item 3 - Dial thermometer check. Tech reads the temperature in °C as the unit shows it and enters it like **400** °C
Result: **30** °C
